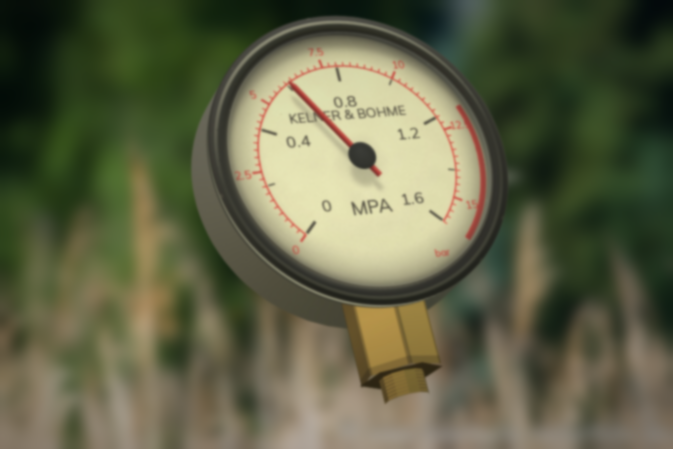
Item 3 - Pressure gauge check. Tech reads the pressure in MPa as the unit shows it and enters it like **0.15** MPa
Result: **0.6** MPa
